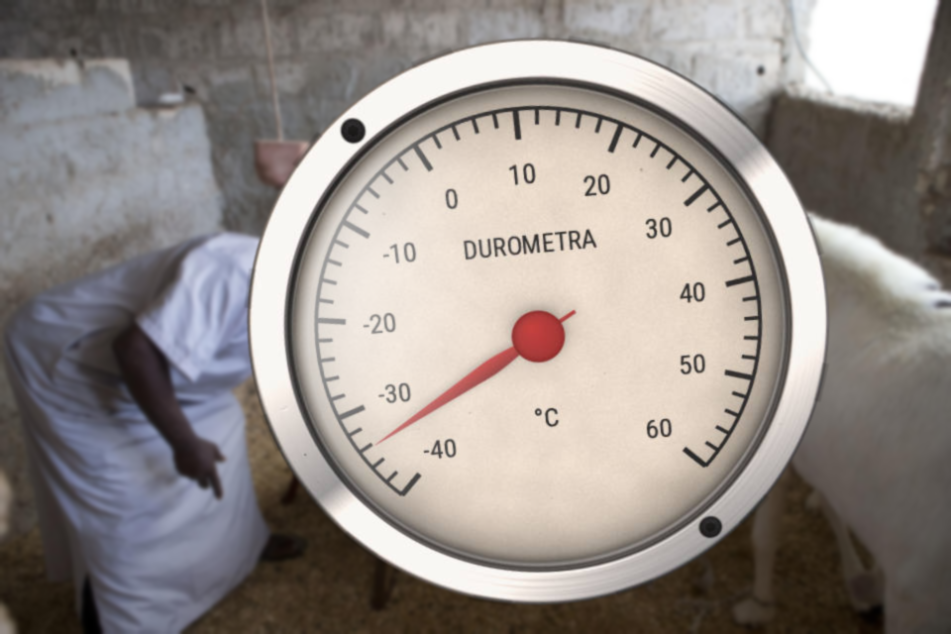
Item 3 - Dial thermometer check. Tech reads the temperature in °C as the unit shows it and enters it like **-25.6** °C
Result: **-34** °C
